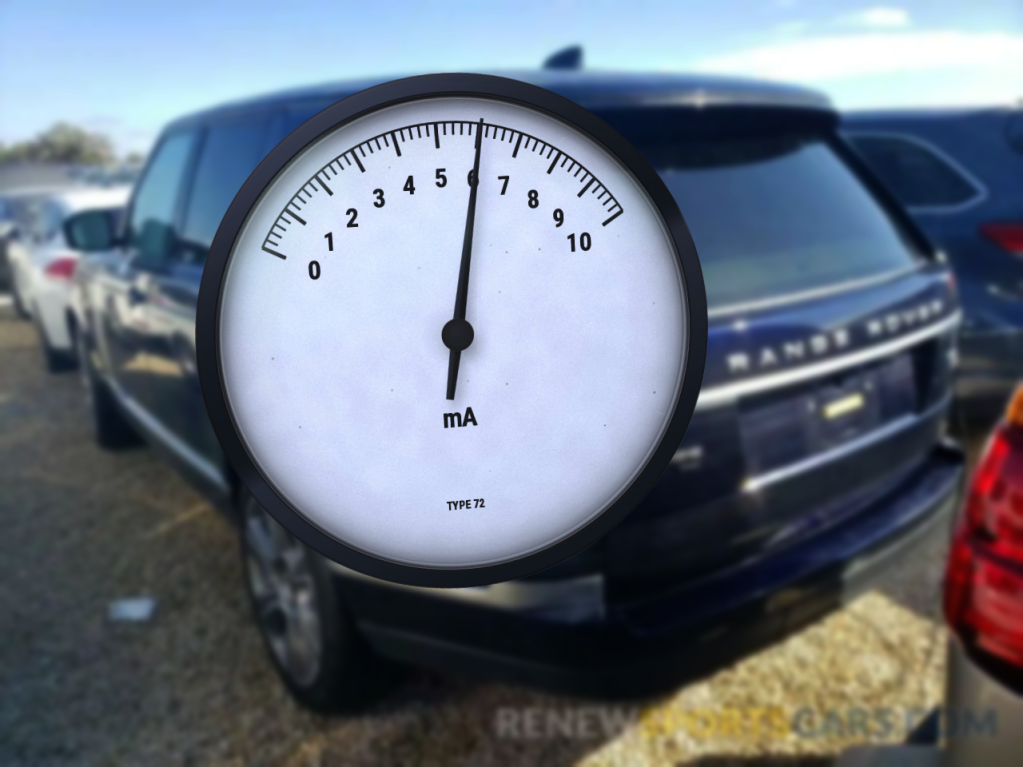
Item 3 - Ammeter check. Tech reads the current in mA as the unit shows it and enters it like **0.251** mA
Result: **6** mA
